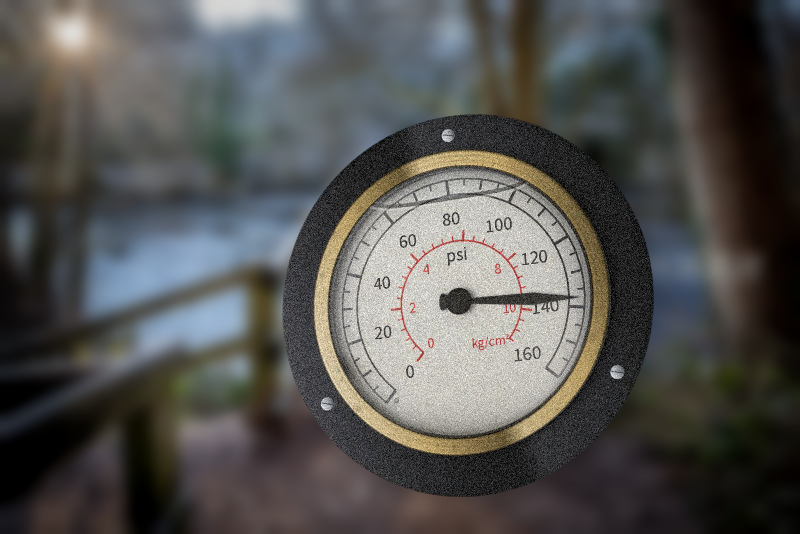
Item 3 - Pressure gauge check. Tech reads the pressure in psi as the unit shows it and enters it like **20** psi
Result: **137.5** psi
